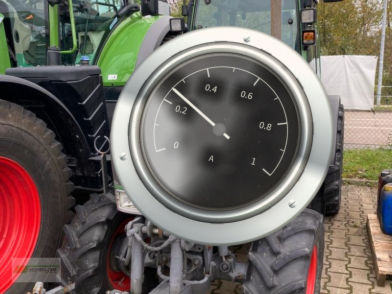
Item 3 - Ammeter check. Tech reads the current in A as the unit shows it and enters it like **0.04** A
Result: **0.25** A
